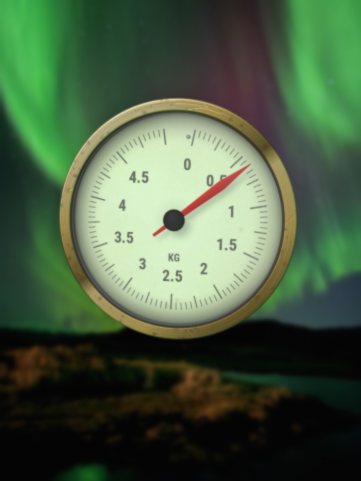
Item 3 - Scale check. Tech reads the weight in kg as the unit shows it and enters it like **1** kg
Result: **0.6** kg
